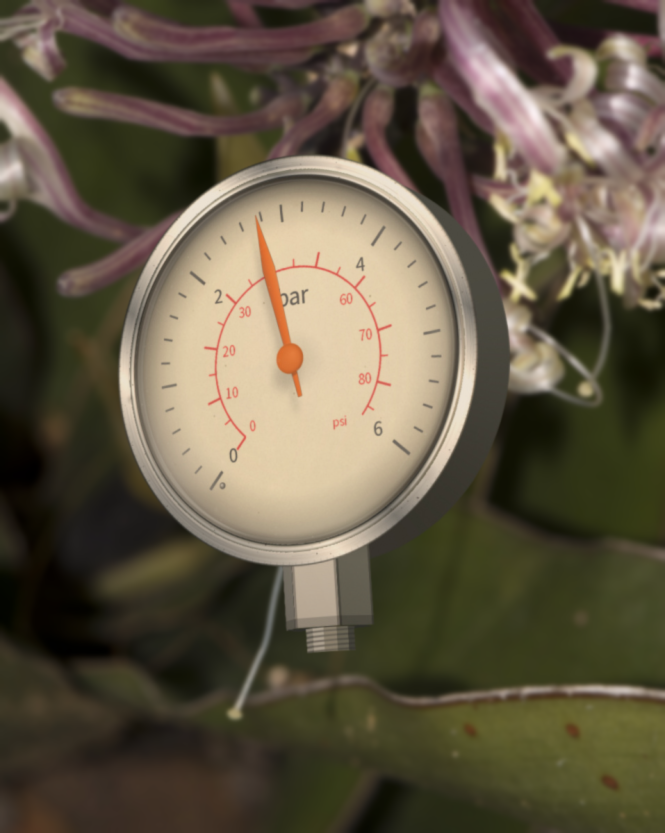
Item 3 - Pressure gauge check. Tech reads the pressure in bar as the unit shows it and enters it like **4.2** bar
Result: **2.8** bar
